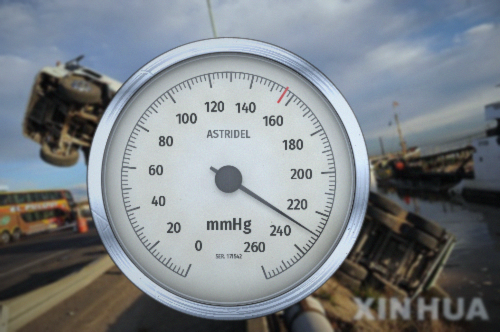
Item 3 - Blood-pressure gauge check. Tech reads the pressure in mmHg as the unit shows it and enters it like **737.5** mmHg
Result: **230** mmHg
